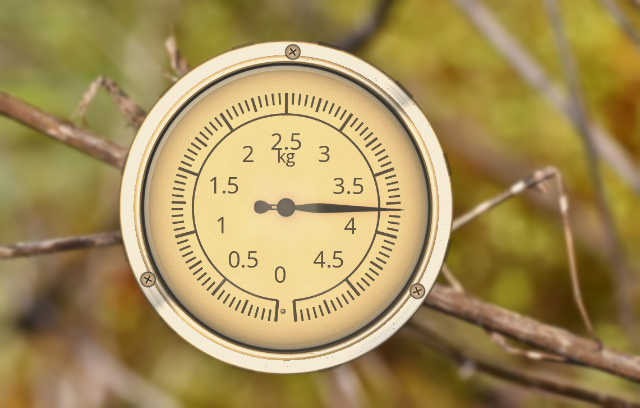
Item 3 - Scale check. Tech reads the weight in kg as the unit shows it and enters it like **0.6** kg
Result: **3.8** kg
